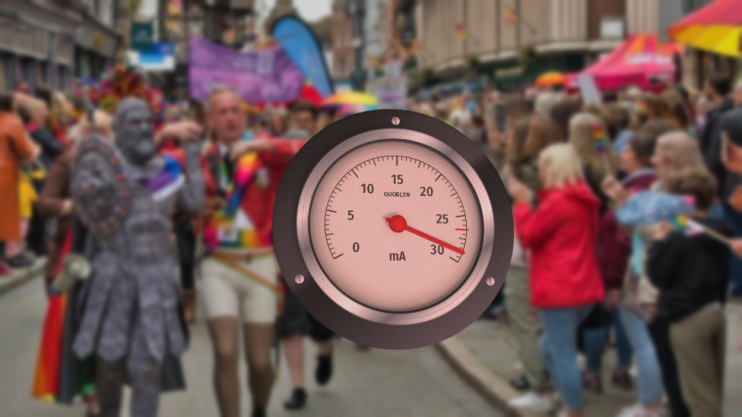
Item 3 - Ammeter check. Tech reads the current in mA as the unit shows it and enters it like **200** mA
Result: **29** mA
